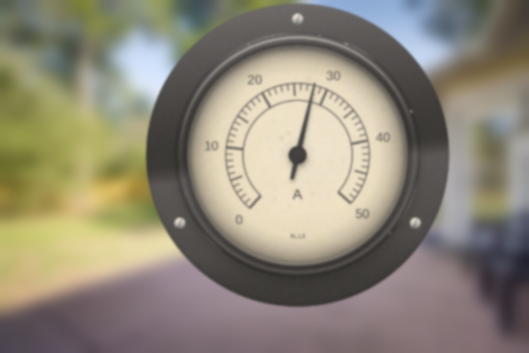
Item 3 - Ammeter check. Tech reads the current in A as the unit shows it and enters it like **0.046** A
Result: **28** A
